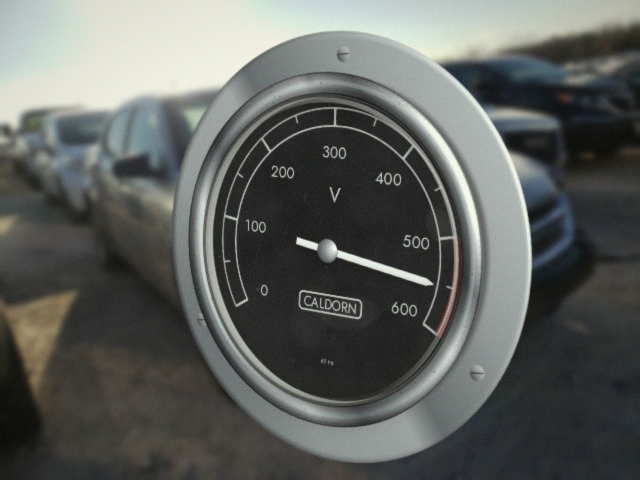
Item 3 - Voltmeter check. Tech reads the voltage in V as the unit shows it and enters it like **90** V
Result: **550** V
